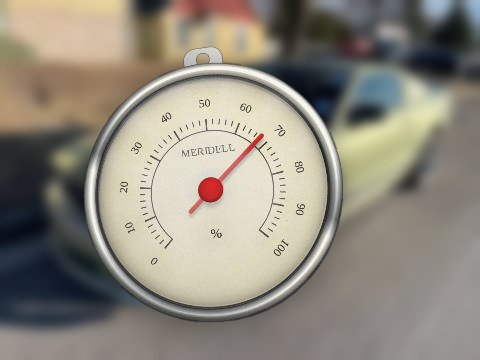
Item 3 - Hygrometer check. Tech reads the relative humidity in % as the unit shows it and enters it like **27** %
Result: **68** %
